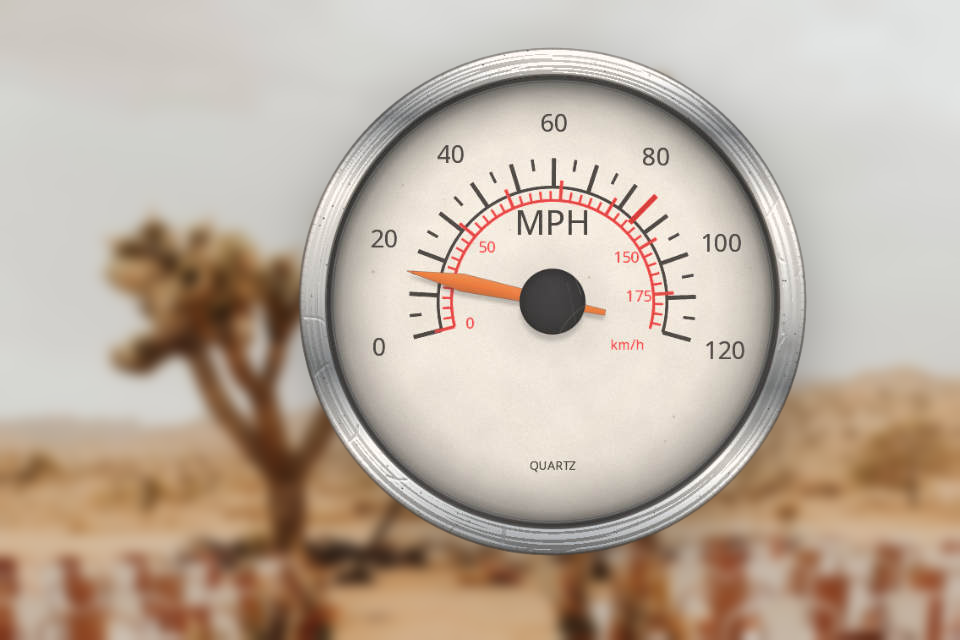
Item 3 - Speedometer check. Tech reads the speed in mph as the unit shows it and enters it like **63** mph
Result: **15** mph
